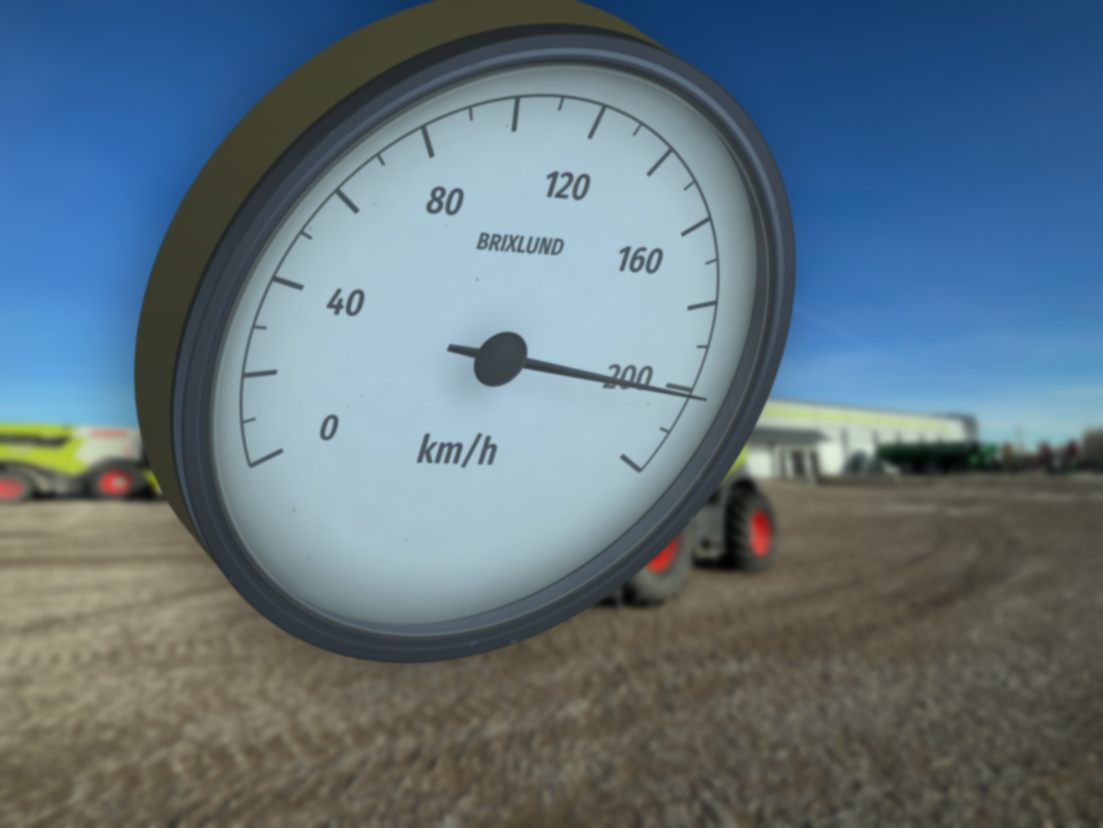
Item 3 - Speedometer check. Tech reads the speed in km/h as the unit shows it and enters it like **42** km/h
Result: **200** km/h
